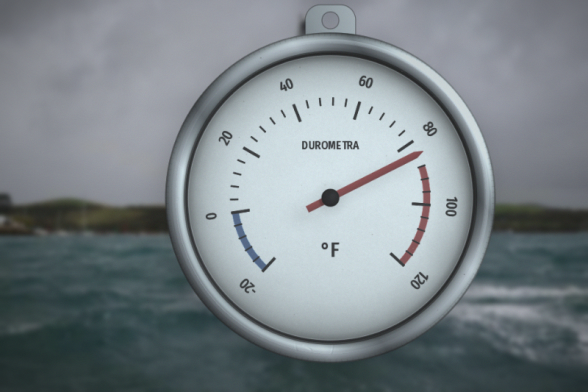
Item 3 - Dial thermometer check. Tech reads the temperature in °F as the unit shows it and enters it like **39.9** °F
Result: **84** °F
